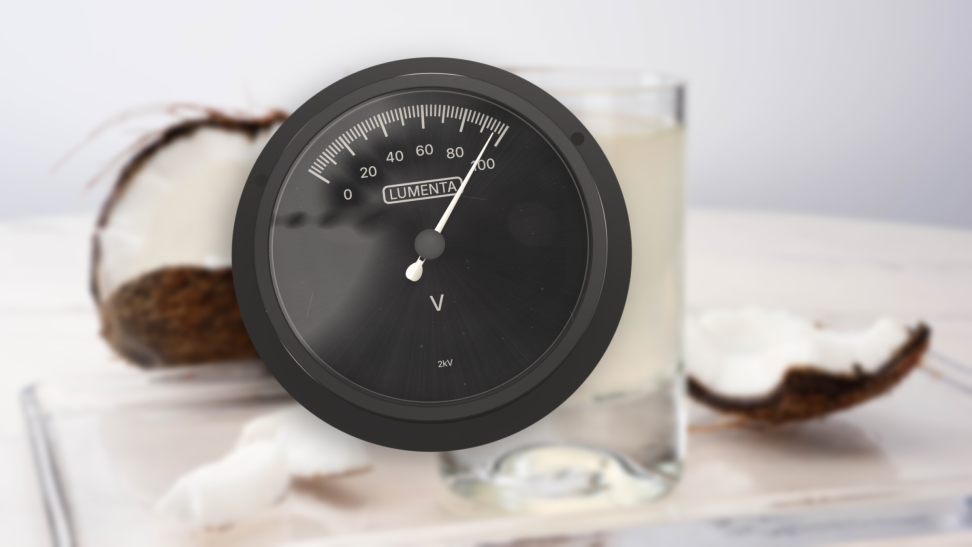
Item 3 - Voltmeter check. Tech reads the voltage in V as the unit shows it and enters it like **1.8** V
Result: **96** V
